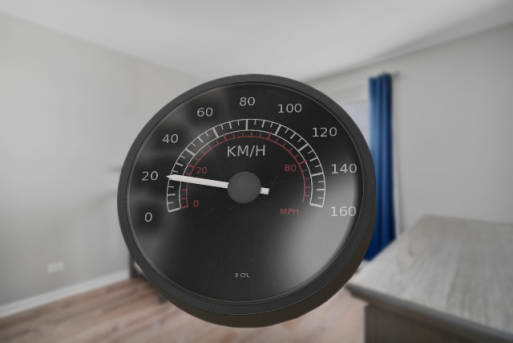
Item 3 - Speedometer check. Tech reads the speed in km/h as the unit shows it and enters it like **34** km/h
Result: **20** km/h
